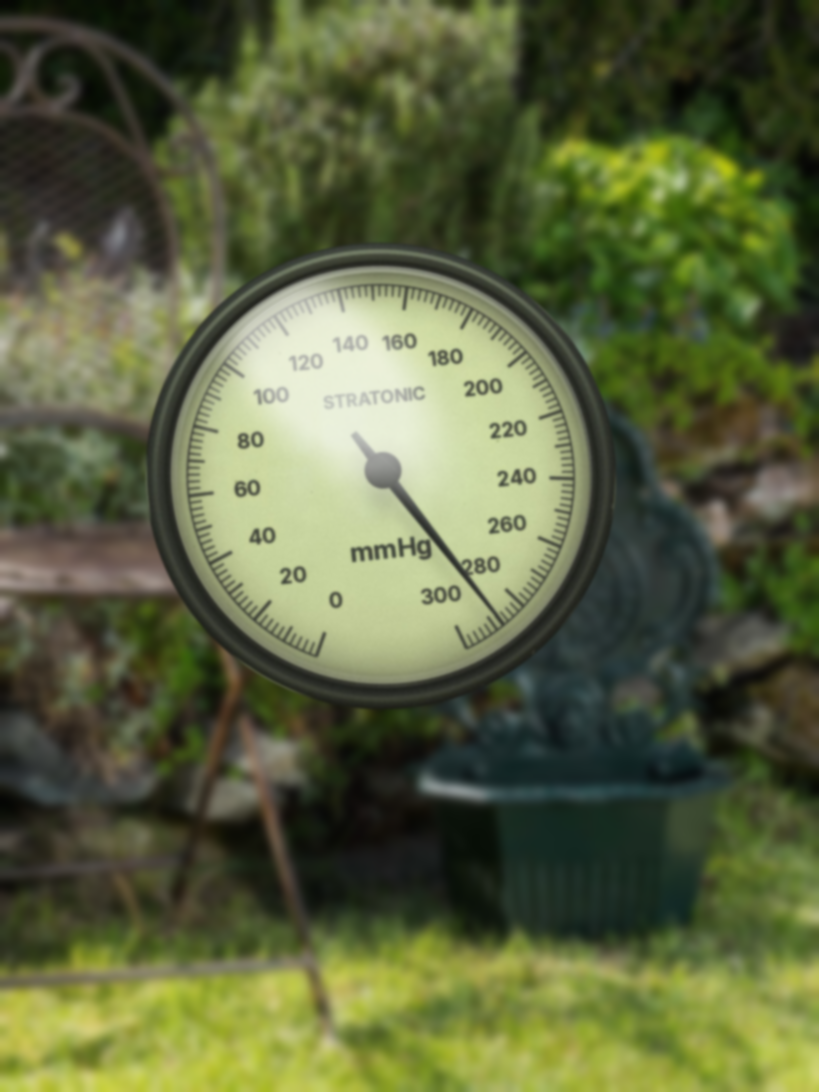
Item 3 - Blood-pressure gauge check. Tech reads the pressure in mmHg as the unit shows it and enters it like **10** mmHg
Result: **288** mmHg
